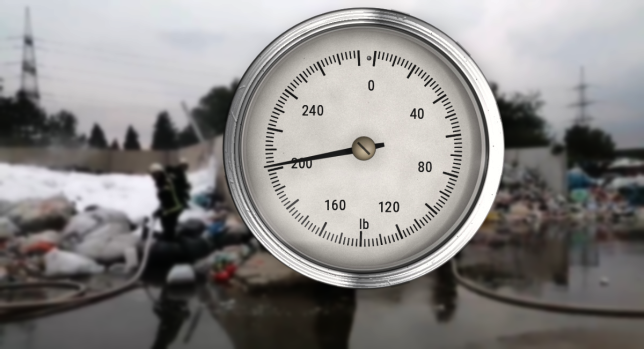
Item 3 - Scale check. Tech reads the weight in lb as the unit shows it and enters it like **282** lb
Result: **202** lb
